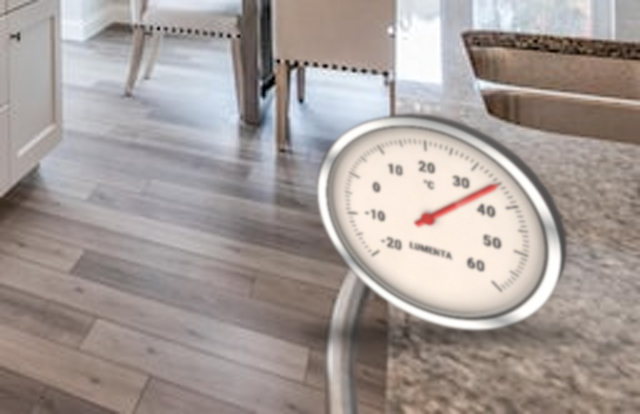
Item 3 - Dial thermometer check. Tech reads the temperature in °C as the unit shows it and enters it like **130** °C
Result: **35** °C
